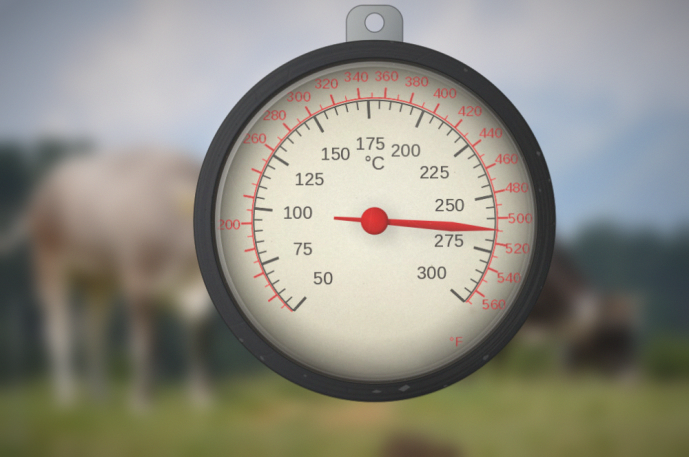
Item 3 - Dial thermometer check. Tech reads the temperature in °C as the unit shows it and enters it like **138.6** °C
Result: **265** °C
